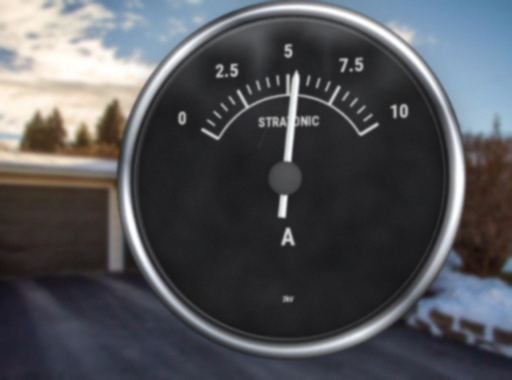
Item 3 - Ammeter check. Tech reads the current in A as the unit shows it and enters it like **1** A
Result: **5.5** A
